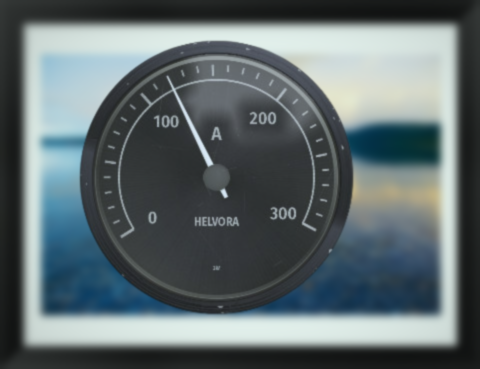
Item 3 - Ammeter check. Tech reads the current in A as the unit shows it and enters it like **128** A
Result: **120** A
